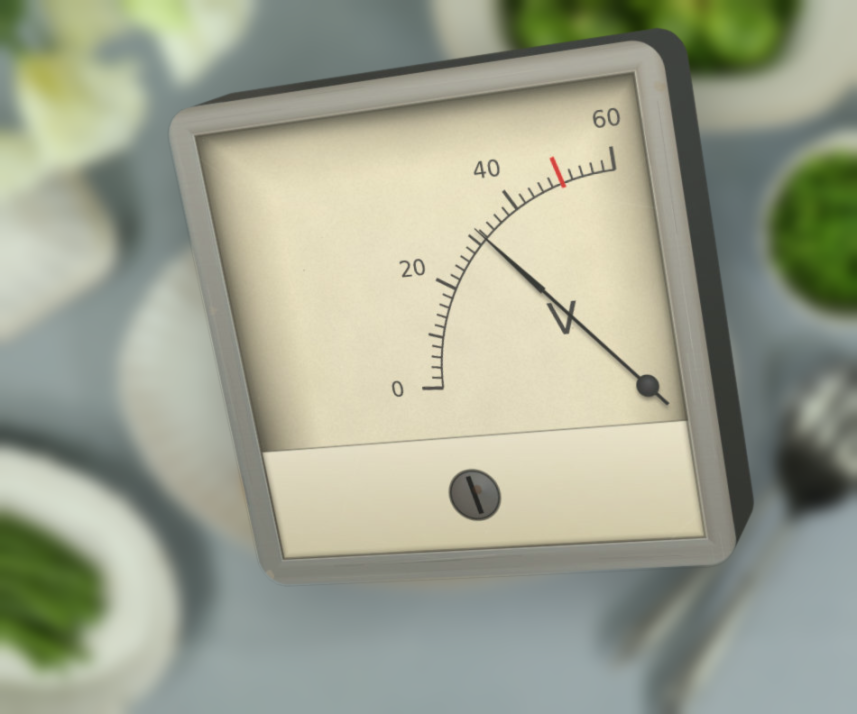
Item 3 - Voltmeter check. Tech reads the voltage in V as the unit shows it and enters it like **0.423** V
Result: **32** V
